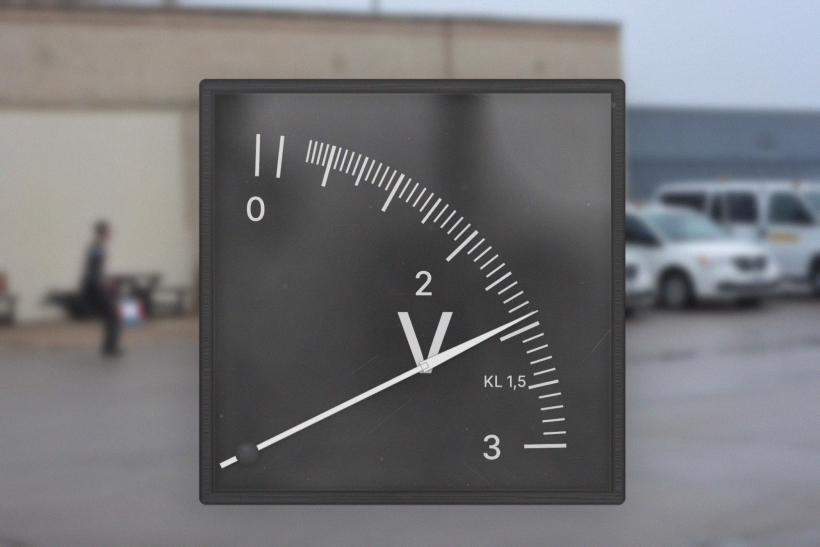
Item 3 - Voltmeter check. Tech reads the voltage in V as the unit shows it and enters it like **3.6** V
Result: **2.45** V
